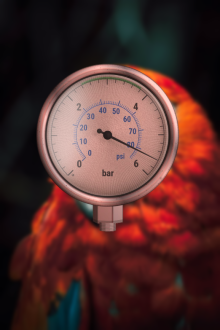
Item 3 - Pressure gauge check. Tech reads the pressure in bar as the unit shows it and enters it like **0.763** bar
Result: **5.6** bar
